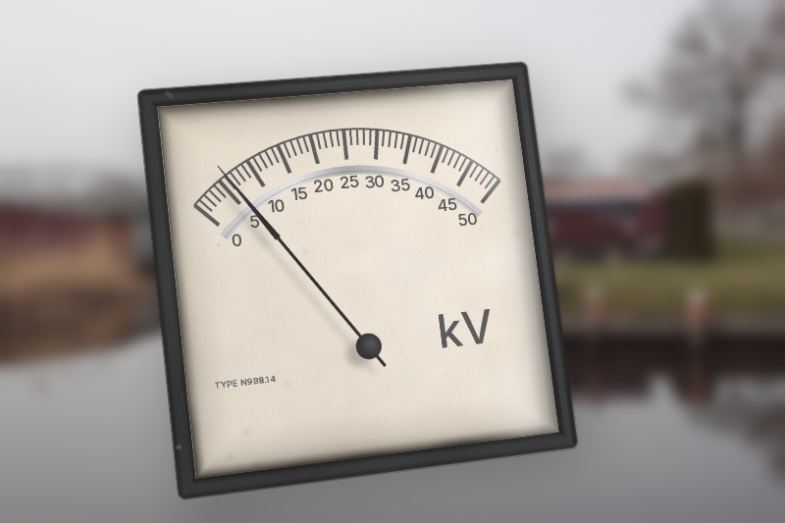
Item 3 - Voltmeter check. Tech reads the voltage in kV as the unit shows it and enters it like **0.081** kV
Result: **6** kV
